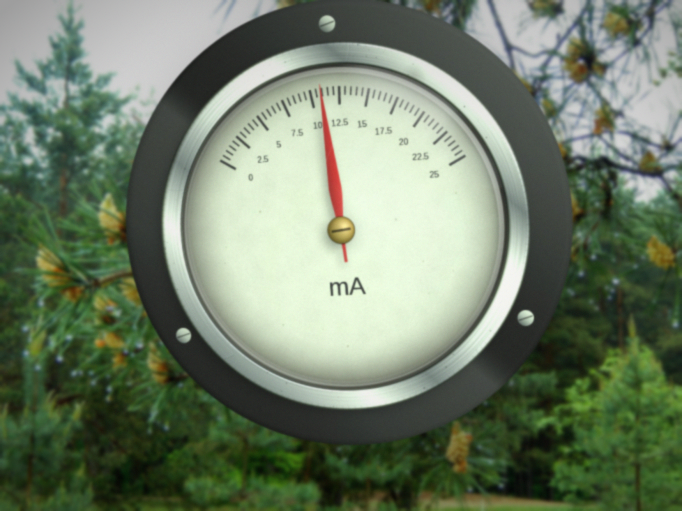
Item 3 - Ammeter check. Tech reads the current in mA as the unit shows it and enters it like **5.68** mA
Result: **11** mA
